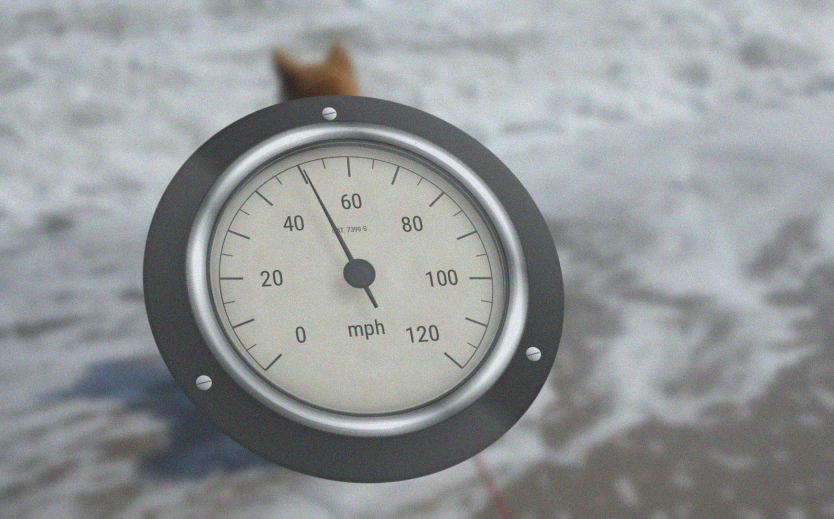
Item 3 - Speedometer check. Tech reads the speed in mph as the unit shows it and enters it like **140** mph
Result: **50** mph
